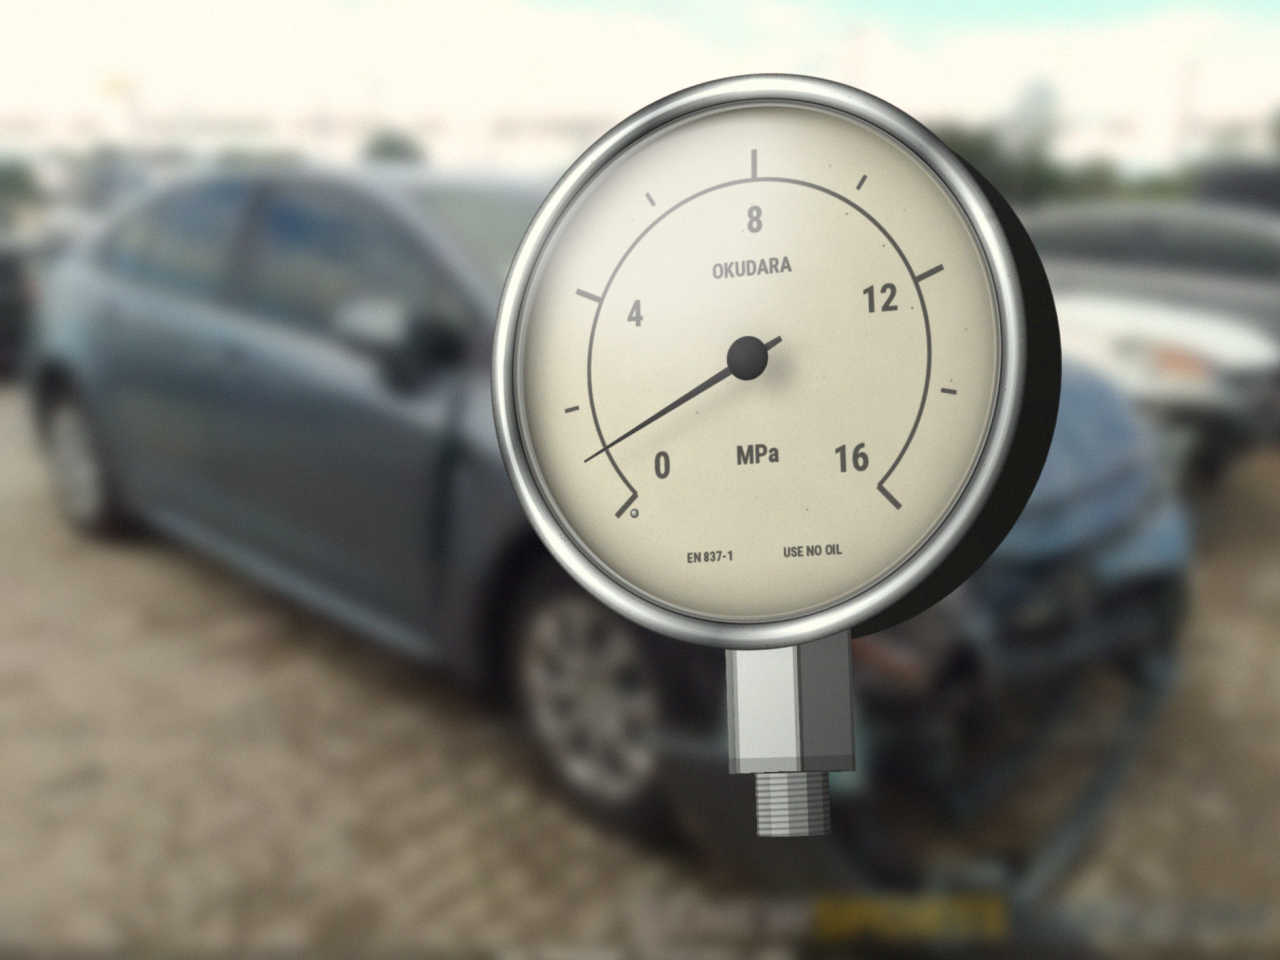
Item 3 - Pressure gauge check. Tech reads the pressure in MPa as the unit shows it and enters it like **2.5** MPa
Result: **1** MPa
